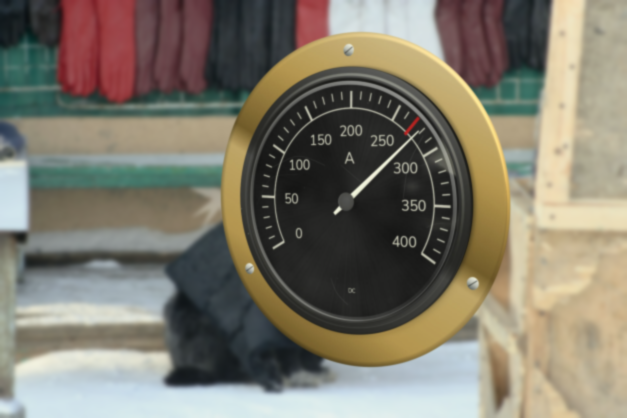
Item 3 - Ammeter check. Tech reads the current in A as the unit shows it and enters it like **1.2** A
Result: **280** A
